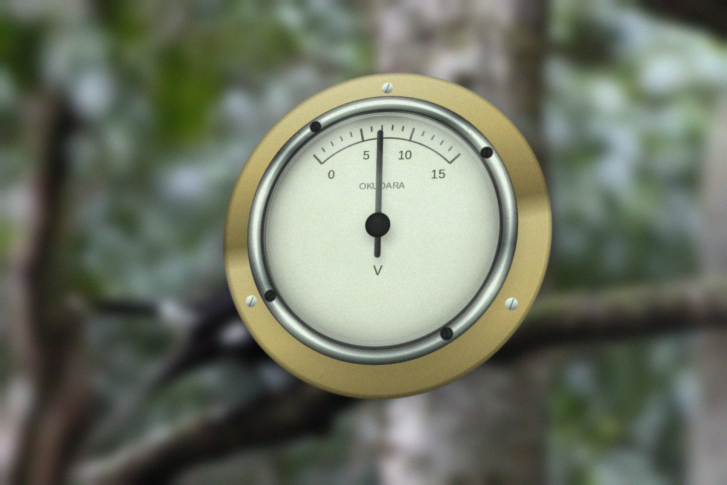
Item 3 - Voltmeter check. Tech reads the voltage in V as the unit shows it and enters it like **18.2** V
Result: **7** V
